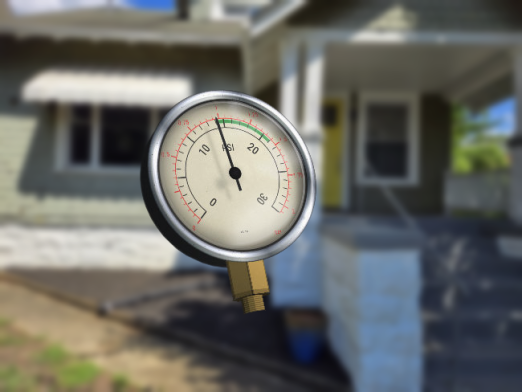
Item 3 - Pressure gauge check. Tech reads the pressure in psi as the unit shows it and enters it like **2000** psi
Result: **14** psi
